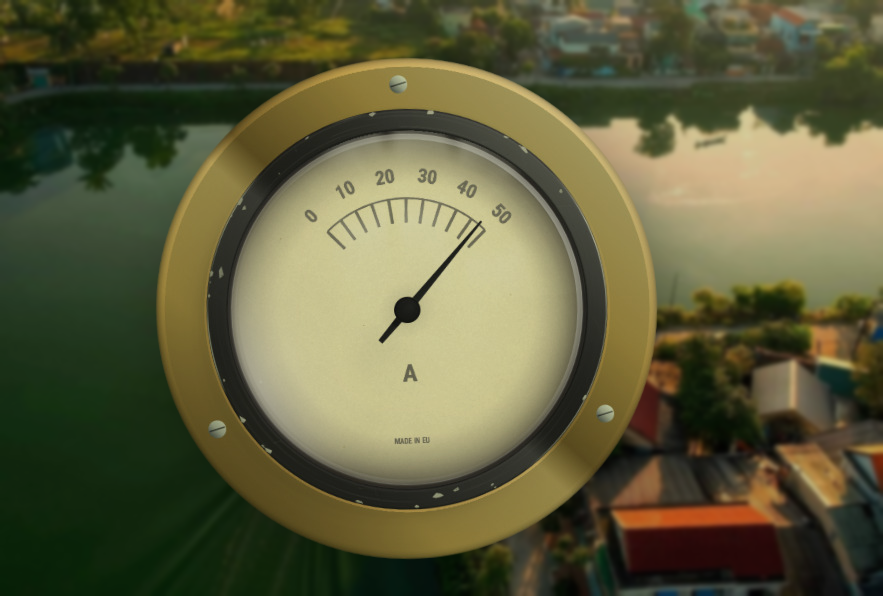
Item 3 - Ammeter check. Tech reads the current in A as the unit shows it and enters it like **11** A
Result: **47.5** A
